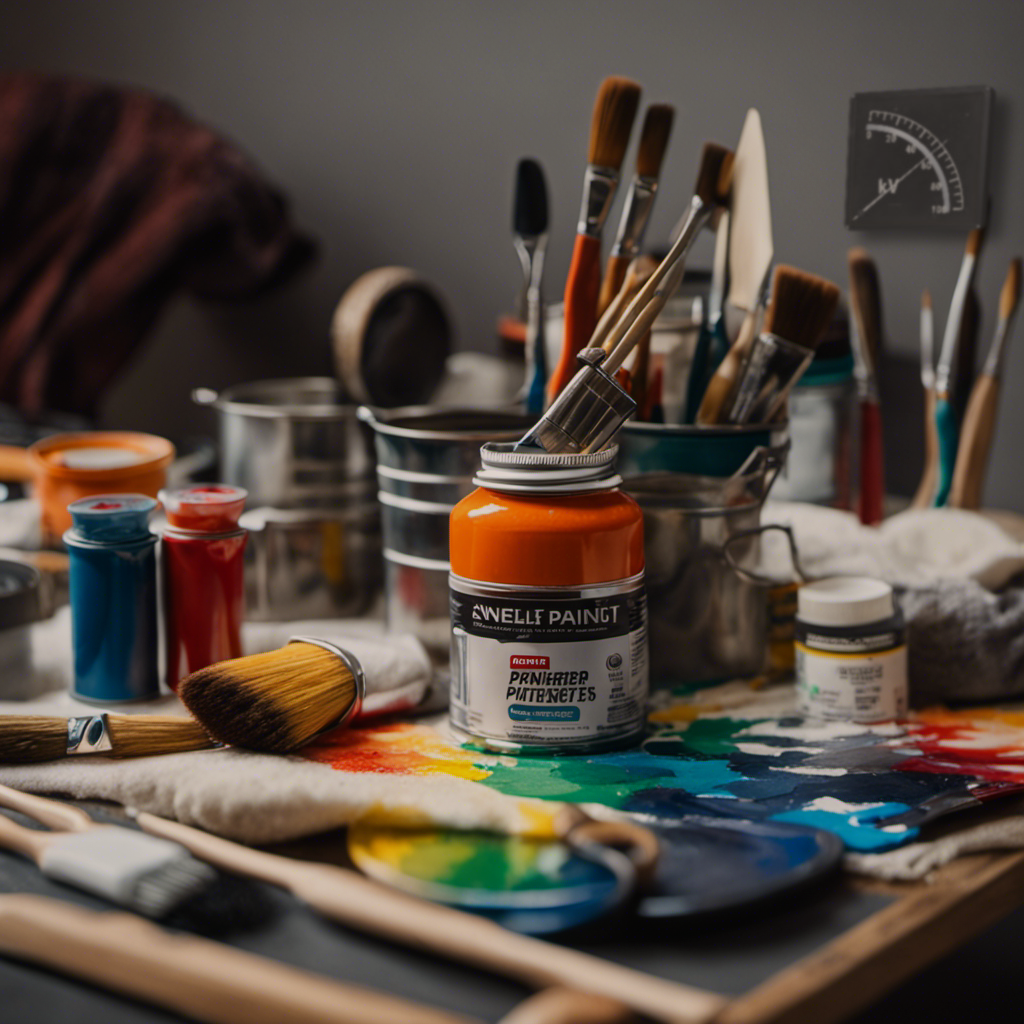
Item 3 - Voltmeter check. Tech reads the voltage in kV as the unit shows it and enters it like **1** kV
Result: **55** kV
